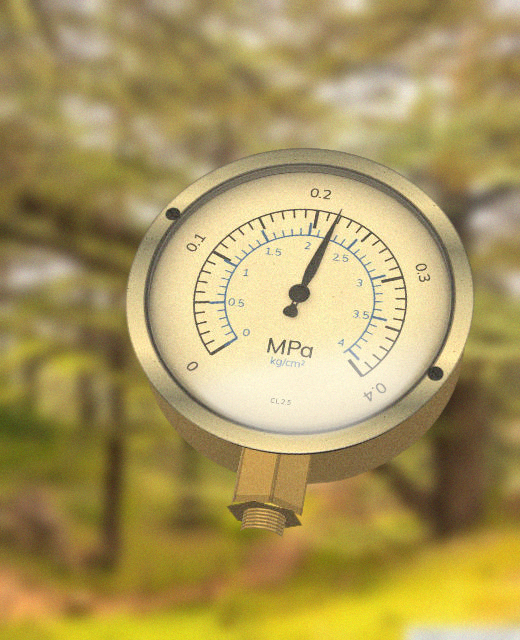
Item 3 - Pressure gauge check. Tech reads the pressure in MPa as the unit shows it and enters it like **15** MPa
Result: **0.22** MPa
